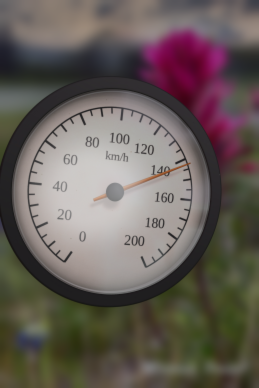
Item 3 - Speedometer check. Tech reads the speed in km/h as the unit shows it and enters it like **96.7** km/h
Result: **142.5** km/h
